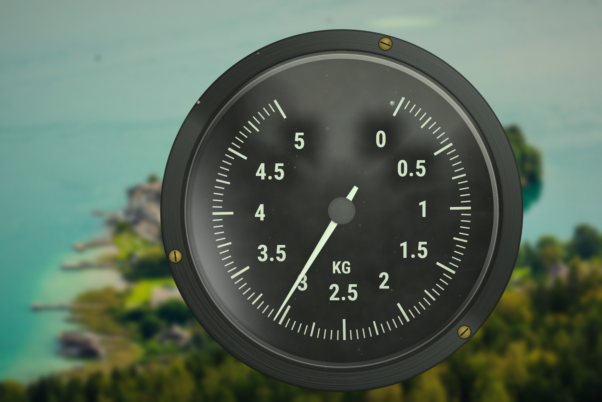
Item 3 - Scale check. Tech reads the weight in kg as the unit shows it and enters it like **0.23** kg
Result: **3.05** kg
